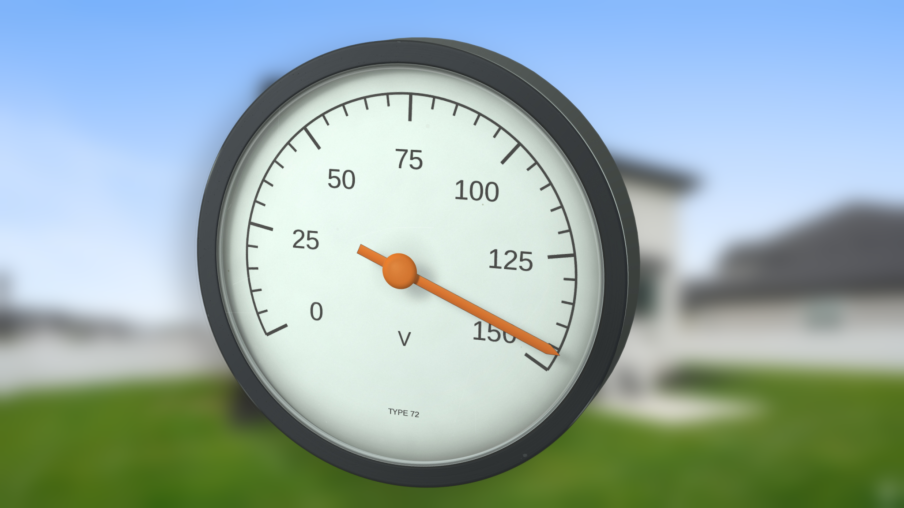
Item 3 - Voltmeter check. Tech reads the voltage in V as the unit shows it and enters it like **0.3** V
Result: **145** V
